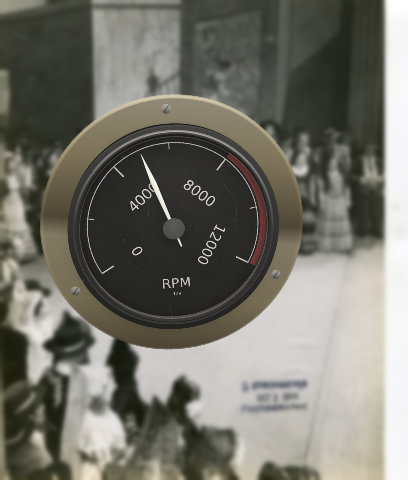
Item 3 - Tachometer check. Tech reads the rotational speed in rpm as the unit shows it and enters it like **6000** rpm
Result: **5000** rpm
